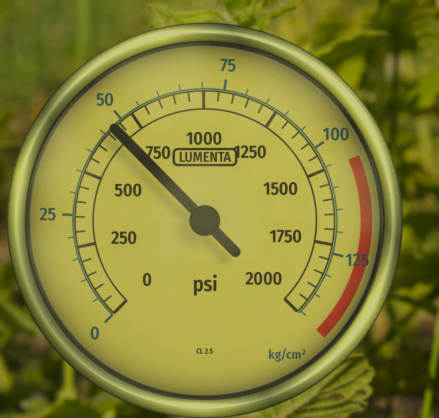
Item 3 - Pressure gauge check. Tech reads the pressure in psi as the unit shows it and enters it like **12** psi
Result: **675** psi
